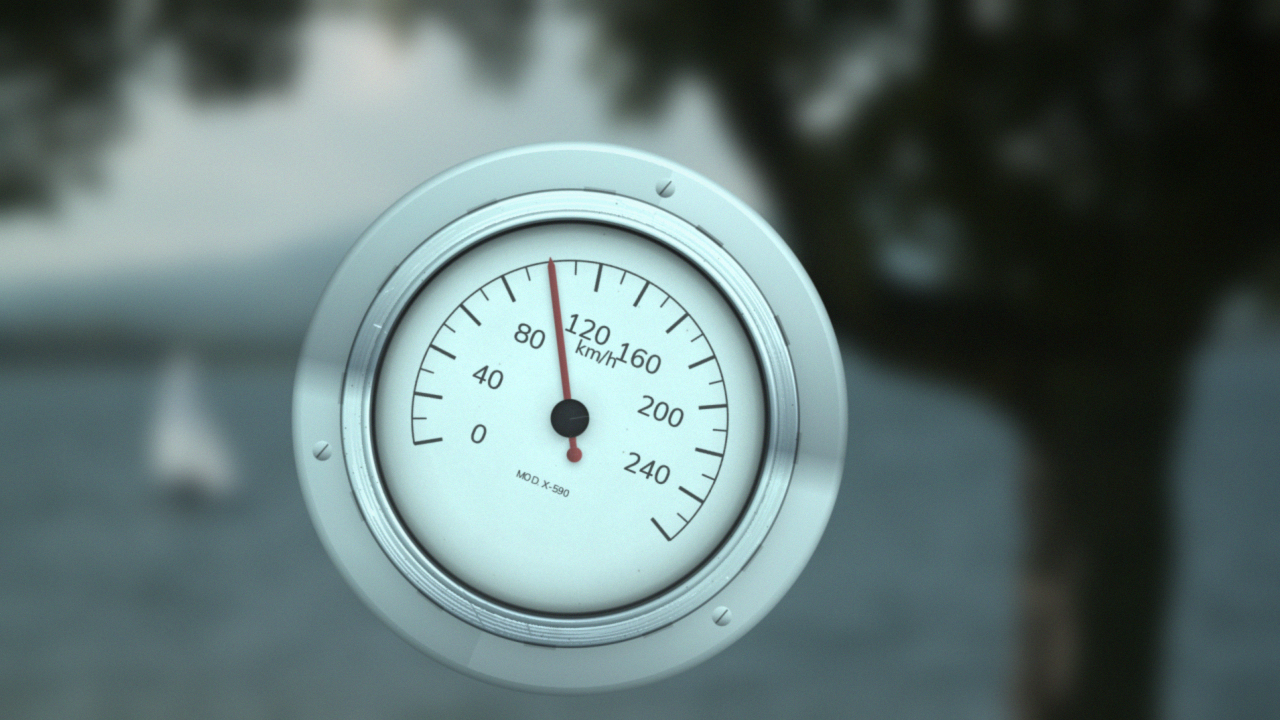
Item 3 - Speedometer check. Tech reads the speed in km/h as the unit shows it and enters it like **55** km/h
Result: **100** km/h
